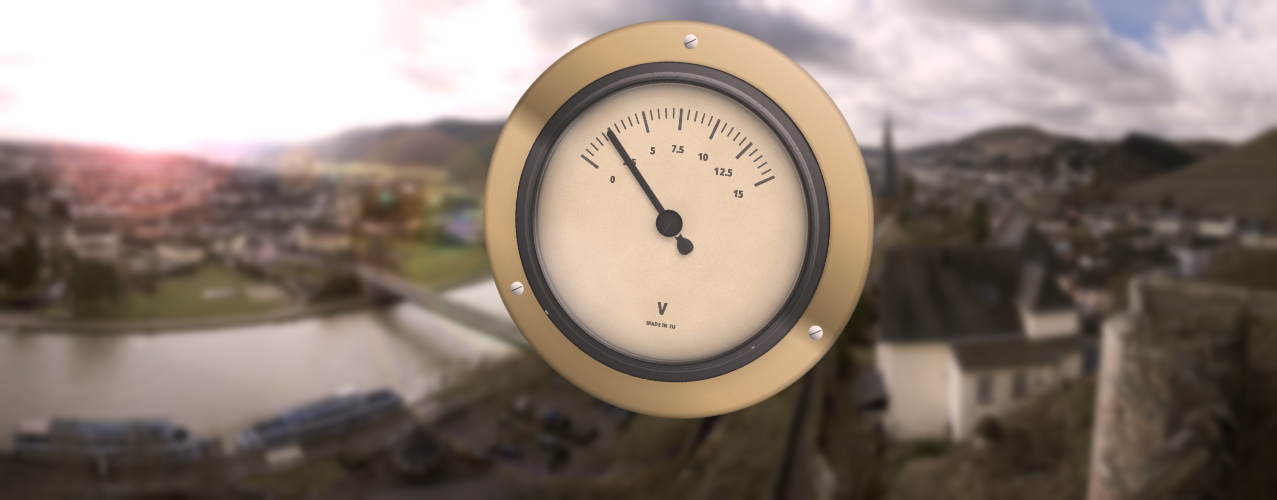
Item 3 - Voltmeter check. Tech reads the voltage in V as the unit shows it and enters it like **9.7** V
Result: **2.5** V
